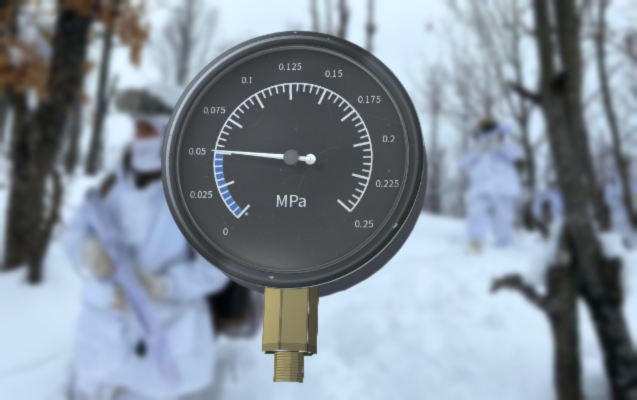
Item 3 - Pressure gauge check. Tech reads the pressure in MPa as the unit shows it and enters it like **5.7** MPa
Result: **0.05** MPa
